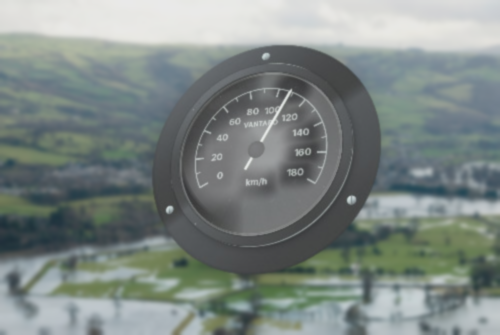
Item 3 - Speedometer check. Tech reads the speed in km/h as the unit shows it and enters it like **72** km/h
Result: **110** km/h
